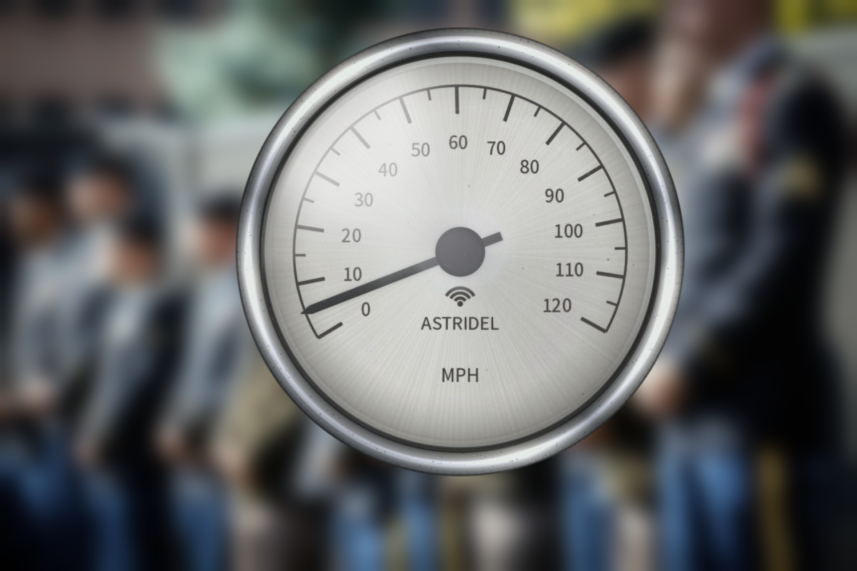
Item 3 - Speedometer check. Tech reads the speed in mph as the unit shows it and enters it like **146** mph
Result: **5** mph
